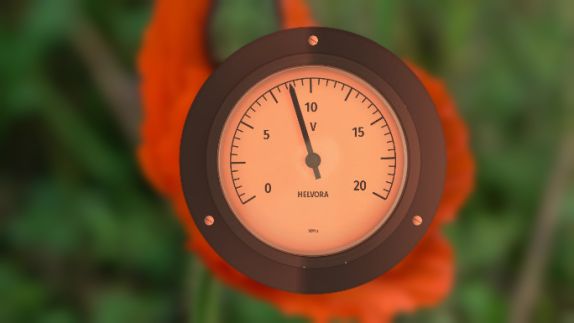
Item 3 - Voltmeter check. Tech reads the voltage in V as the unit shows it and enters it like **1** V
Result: **8.75** V
